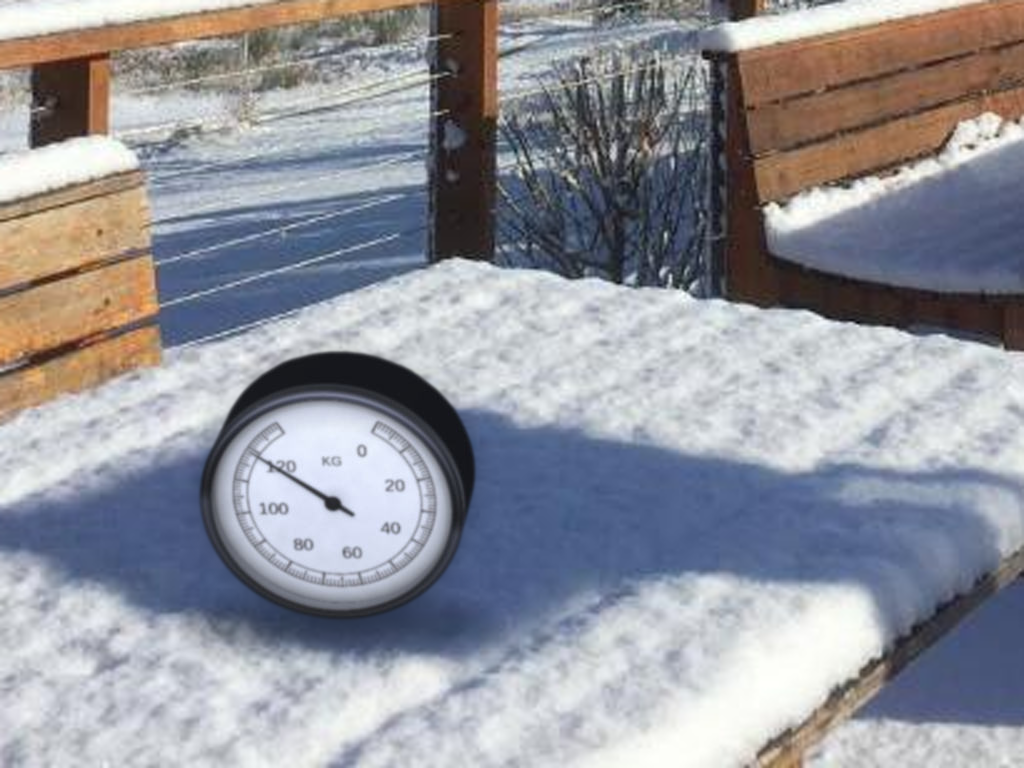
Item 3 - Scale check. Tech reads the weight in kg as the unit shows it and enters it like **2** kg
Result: **120** kg
